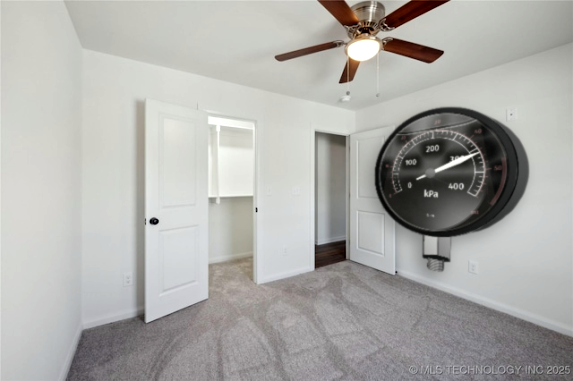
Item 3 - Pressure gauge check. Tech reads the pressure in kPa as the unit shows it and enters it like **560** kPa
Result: **310** kPa
